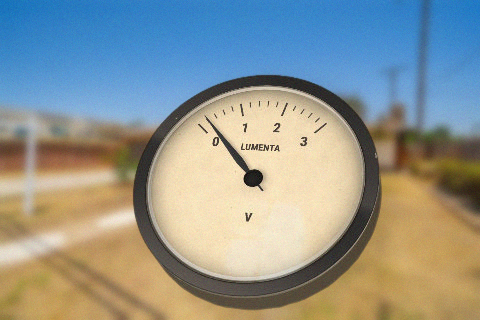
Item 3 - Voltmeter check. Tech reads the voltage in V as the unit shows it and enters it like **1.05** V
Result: **0.2** V
